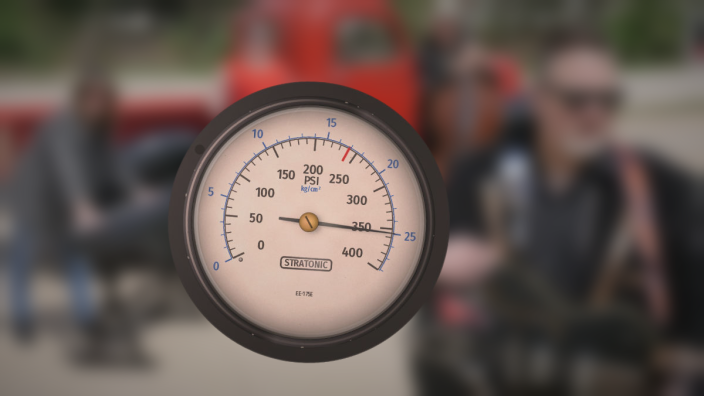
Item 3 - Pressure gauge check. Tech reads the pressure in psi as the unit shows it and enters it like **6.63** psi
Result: **355** psi
